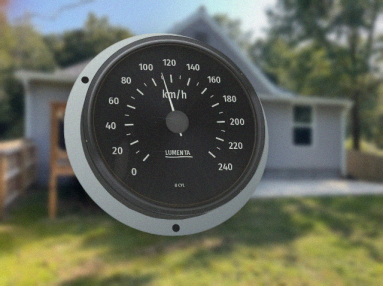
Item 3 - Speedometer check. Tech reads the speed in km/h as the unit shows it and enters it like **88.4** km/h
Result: **110** km/h
